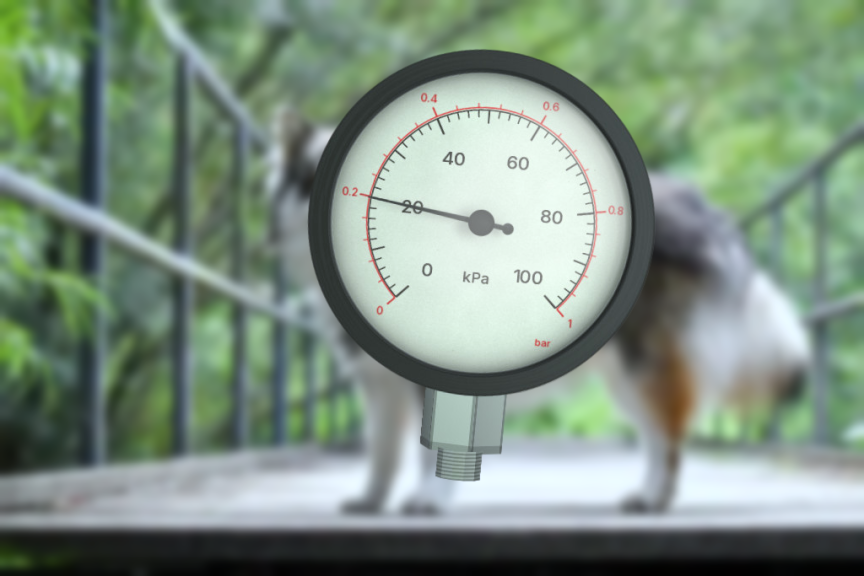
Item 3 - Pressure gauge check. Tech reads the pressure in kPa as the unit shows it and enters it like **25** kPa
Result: **20** kPa
